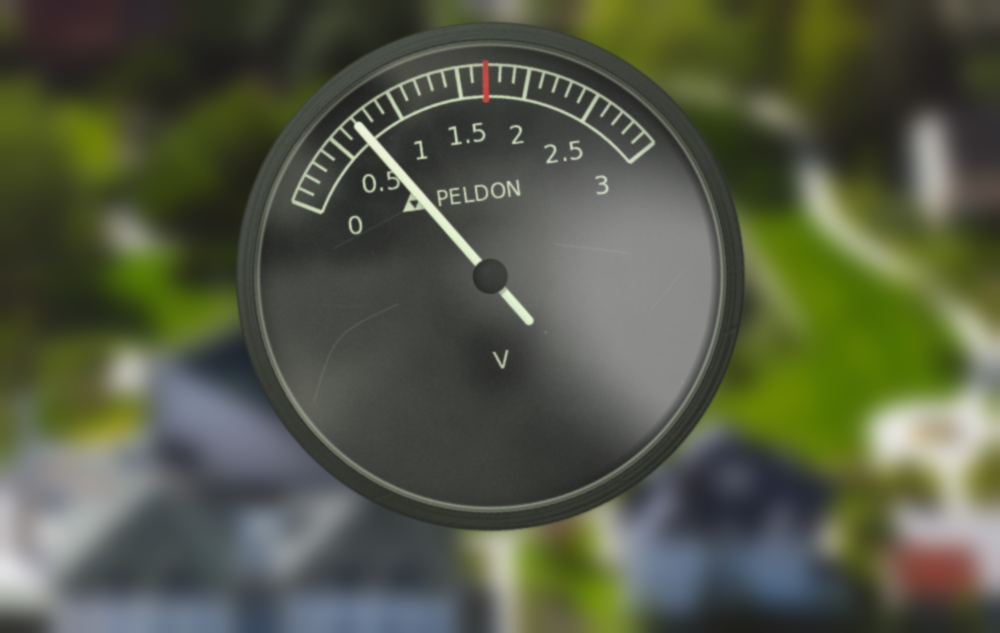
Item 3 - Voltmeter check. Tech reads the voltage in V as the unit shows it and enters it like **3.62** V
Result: **0.7** V
